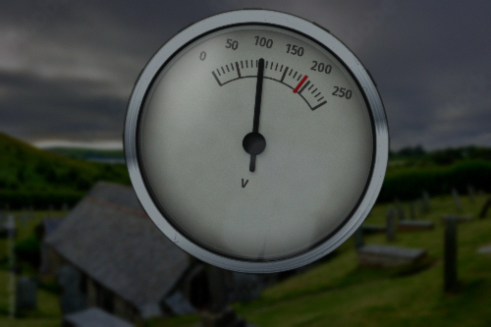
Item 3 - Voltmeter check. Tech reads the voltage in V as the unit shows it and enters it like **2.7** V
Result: **100** V
